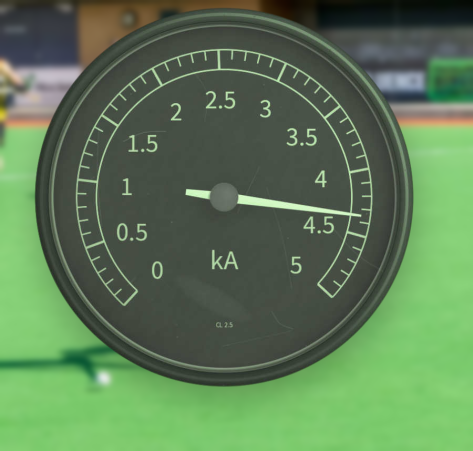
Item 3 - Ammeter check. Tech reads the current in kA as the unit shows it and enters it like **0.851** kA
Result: **4.35** kA
